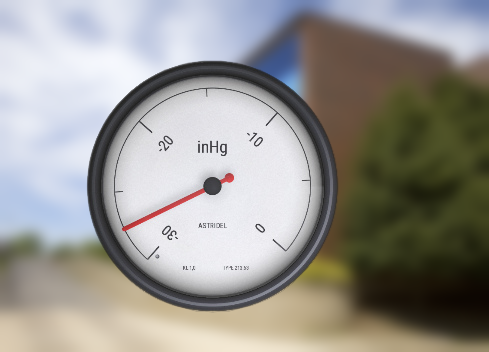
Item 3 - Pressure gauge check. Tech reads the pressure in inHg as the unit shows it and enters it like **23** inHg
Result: **-27.5** inHg
